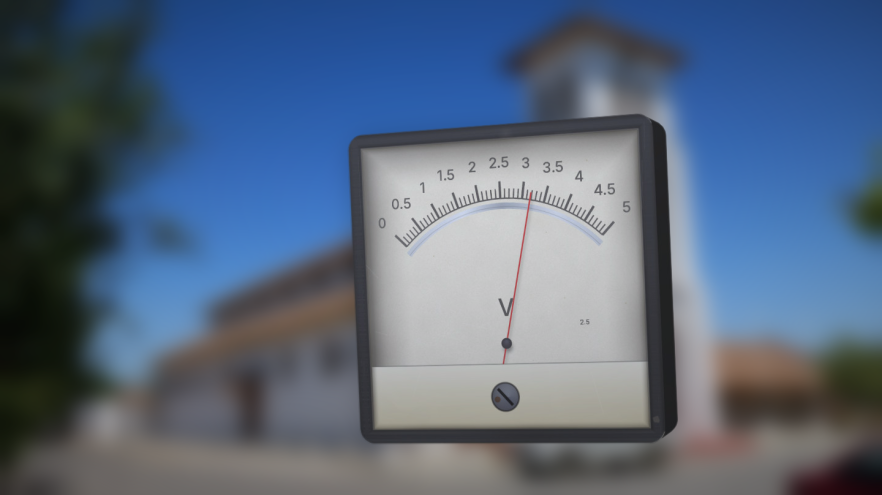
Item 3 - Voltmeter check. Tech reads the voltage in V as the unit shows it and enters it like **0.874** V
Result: **3.2** V
